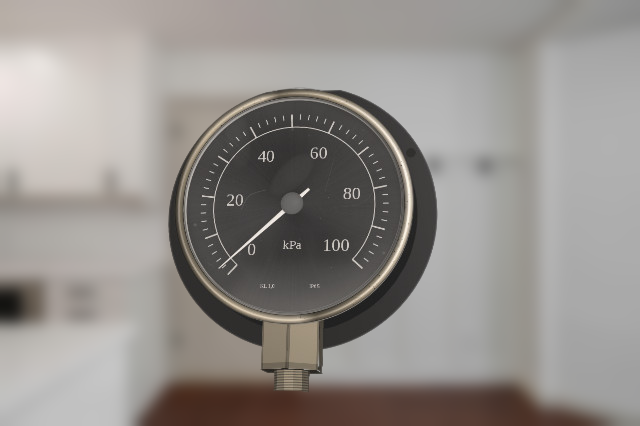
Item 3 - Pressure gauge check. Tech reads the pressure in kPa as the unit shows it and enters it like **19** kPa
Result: **2** kPa
